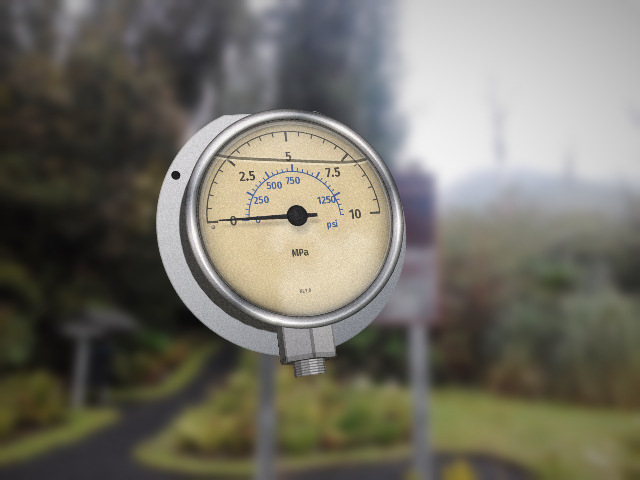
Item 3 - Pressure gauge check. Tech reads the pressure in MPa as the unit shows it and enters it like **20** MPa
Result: **0** MPa
